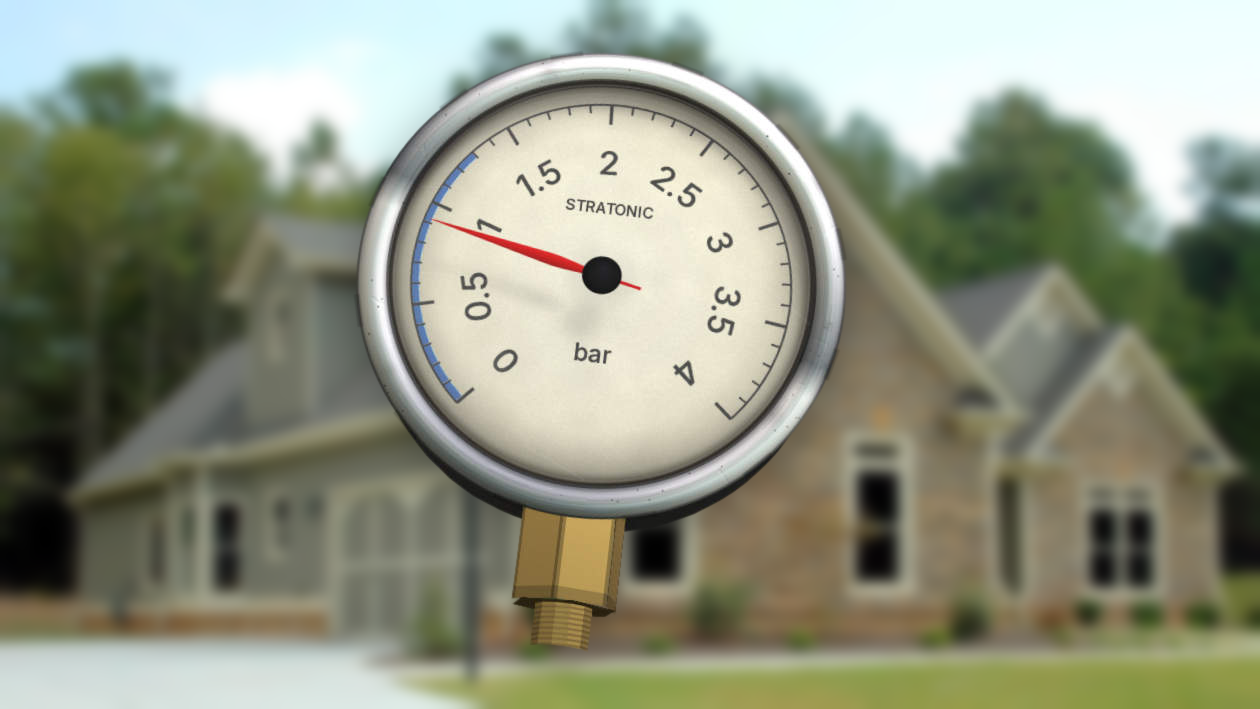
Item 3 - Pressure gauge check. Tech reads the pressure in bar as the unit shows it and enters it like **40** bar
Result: **0.9** bar
